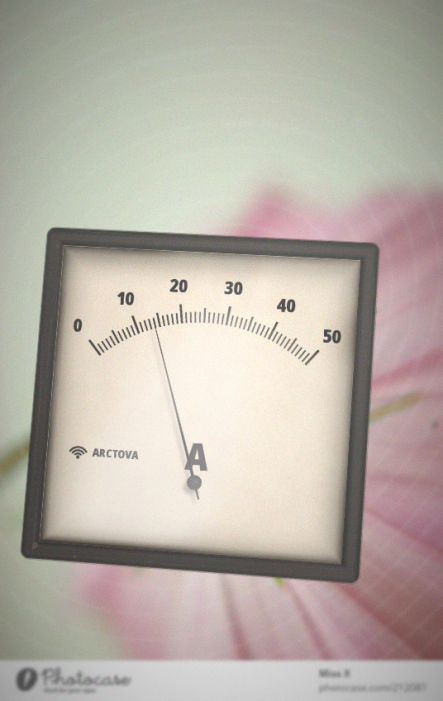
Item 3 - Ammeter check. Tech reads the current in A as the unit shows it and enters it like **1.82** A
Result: **14** A
